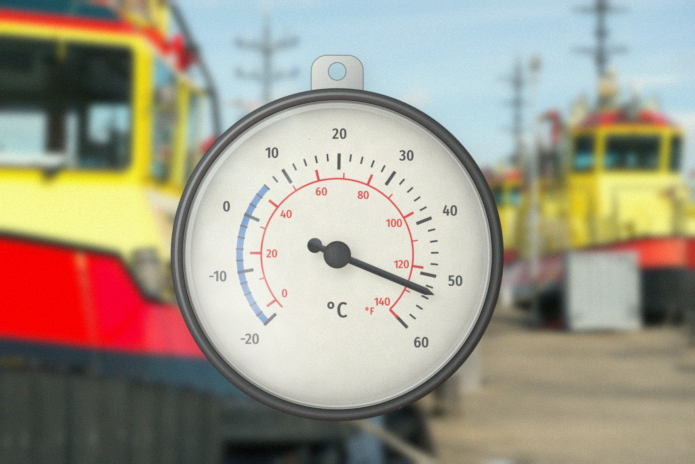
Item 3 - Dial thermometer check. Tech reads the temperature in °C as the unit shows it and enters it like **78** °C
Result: **53** °C
